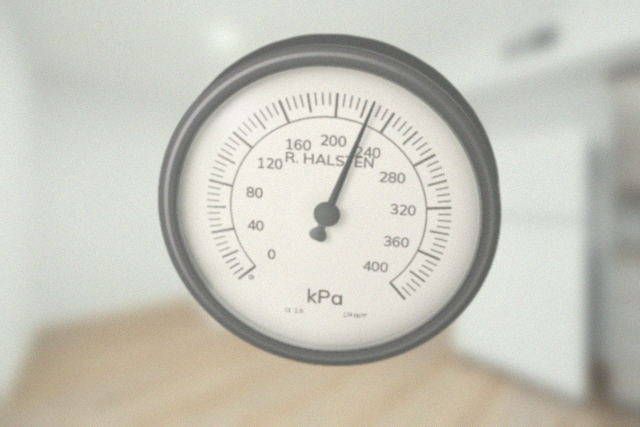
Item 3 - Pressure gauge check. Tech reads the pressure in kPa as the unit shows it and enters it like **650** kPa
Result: **225** kPa
